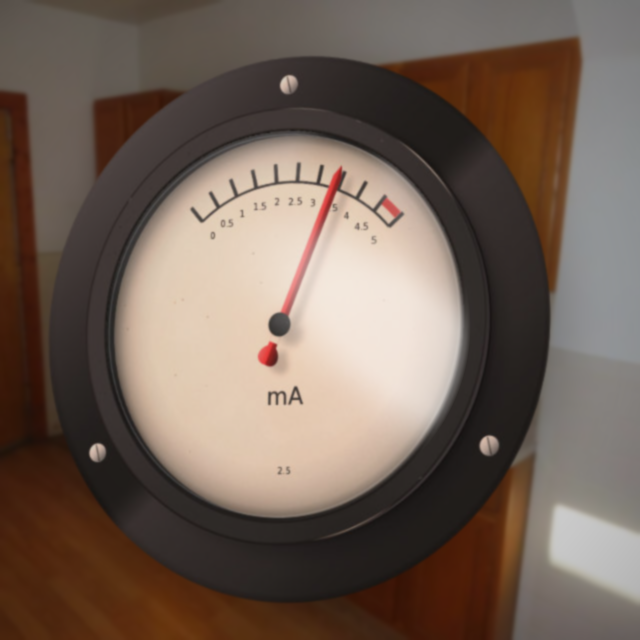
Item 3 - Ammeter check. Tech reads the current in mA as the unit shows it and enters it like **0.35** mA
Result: **3.5** mA
